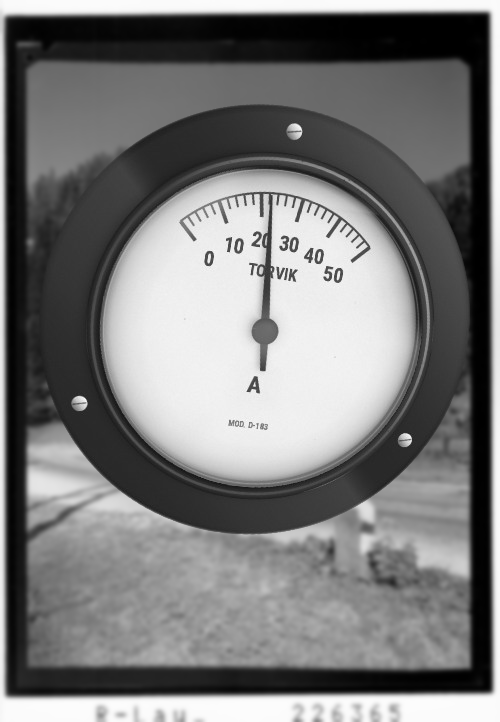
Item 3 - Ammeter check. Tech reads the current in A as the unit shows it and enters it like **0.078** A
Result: **22** A
